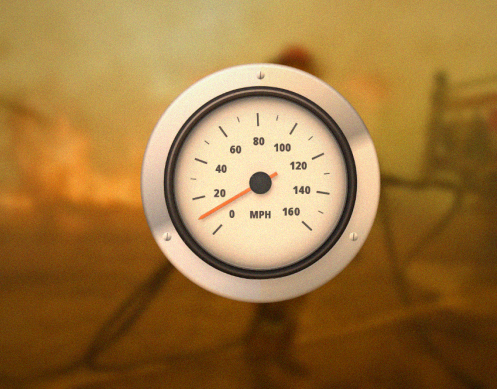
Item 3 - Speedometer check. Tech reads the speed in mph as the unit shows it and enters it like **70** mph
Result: **10** mph
